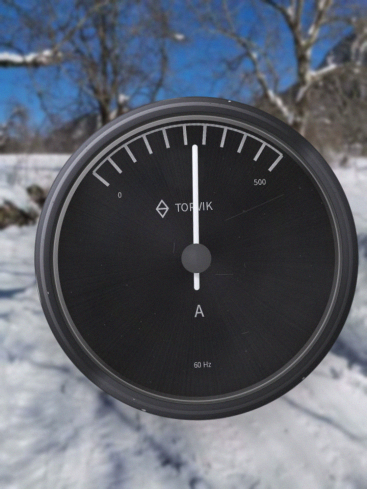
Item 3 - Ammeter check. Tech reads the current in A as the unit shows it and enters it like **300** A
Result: **275** A
